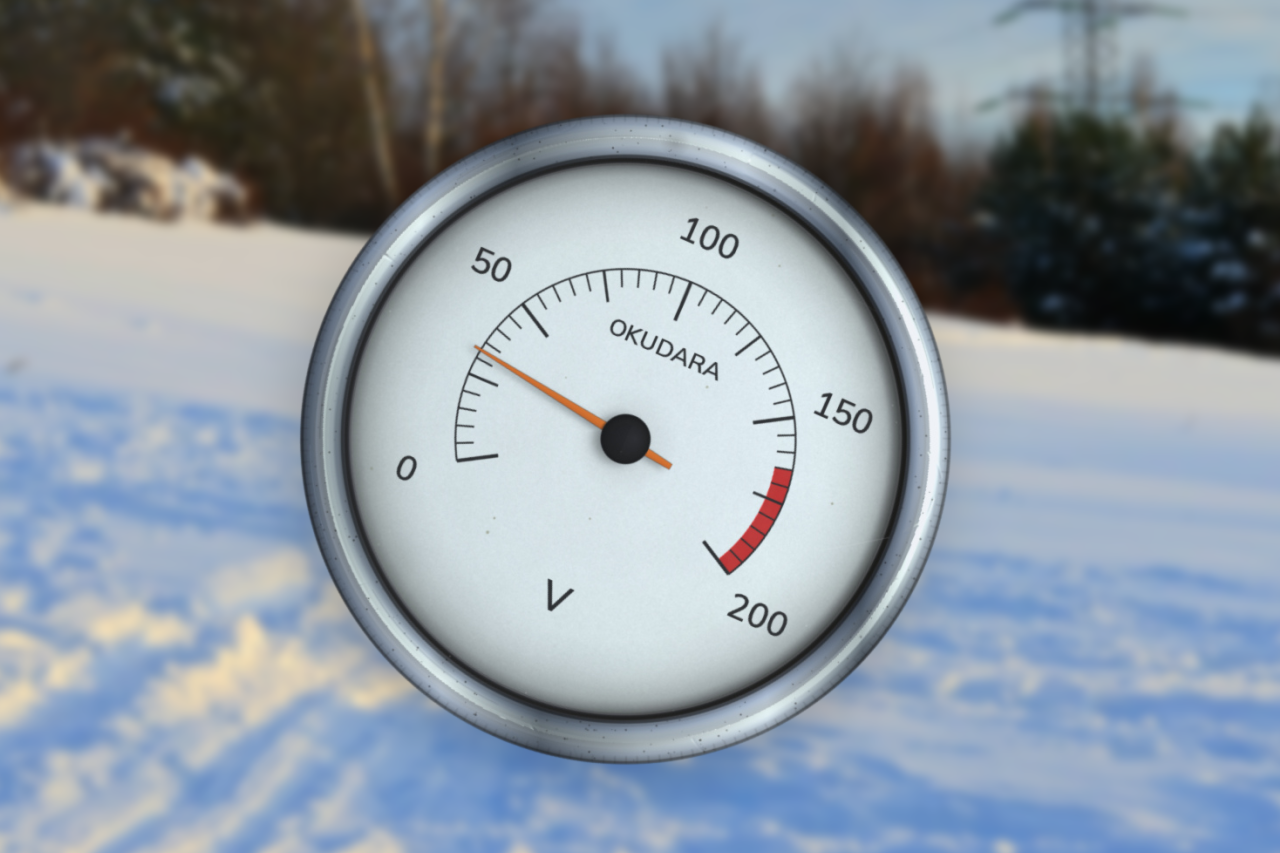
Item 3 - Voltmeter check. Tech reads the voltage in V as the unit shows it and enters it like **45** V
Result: **32.5** V
